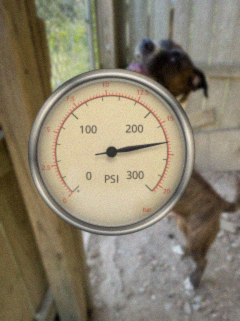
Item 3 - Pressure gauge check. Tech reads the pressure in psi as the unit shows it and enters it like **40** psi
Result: **240** psi
